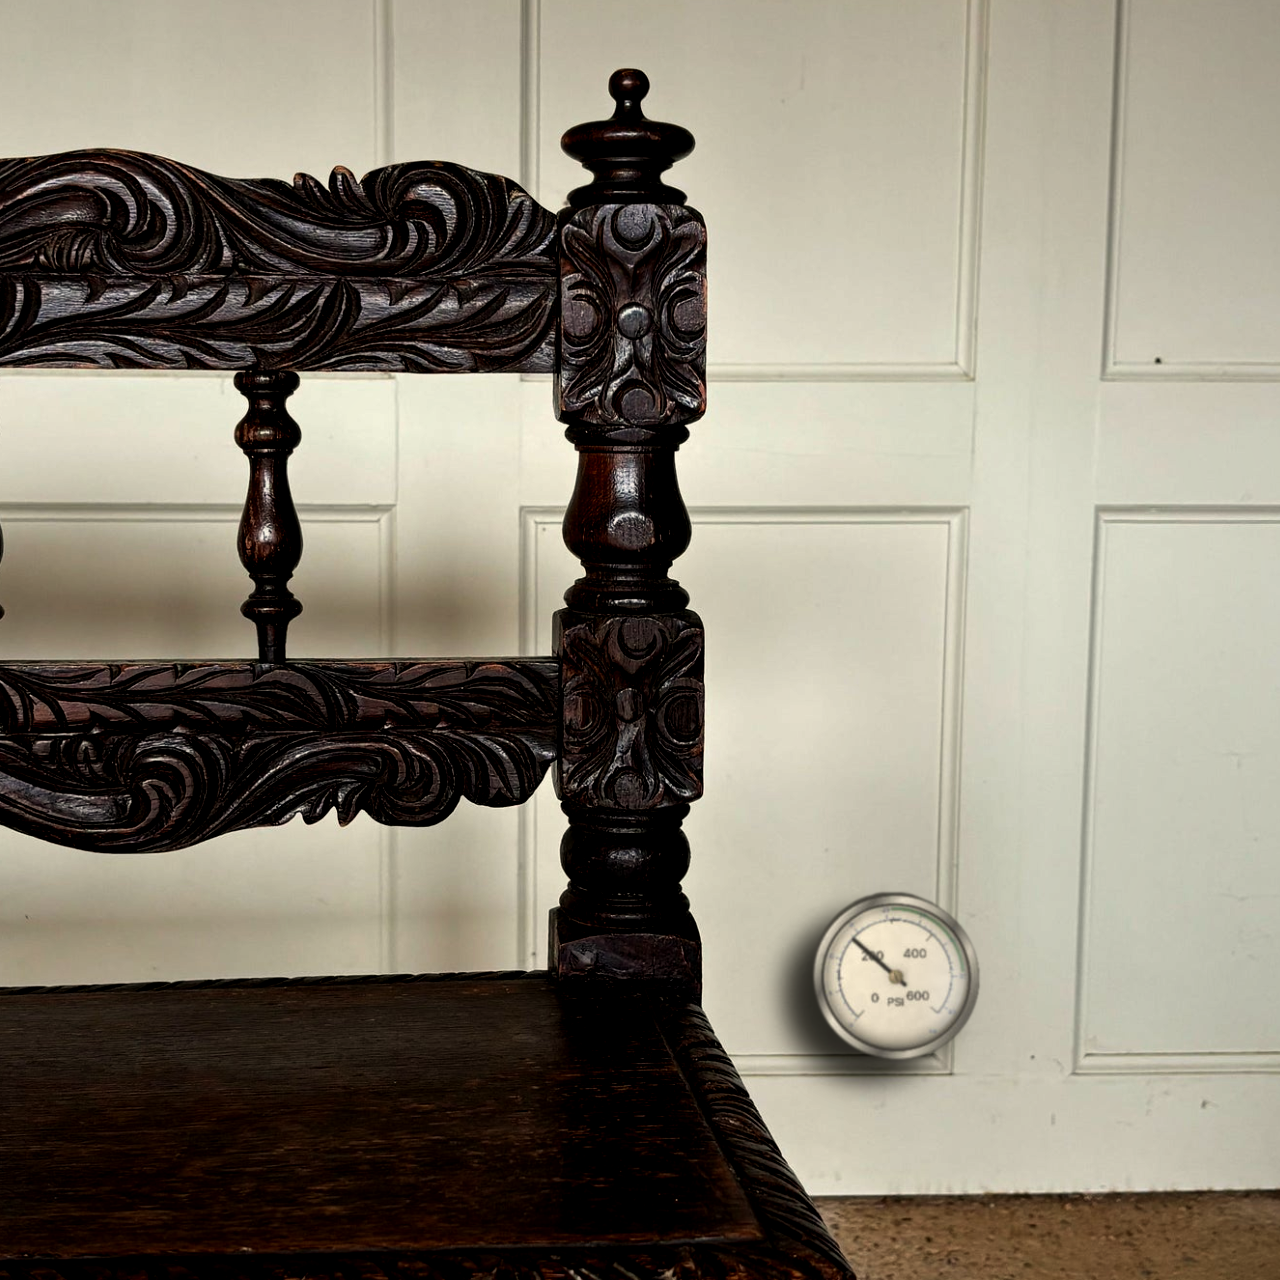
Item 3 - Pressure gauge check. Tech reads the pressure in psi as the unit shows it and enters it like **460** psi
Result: **200** psi
